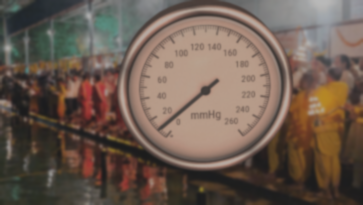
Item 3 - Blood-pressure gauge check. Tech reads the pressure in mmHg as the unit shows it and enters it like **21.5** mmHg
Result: **10** mmHg
